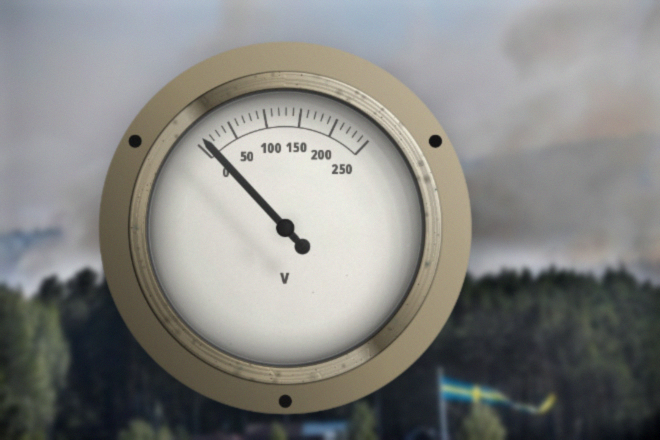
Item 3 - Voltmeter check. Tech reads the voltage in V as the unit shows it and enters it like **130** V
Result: **10** V
